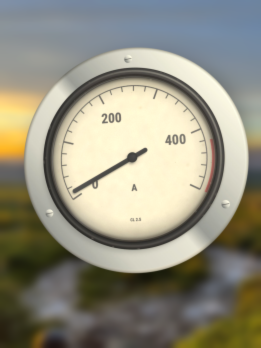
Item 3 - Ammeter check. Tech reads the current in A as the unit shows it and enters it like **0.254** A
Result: **10** A
